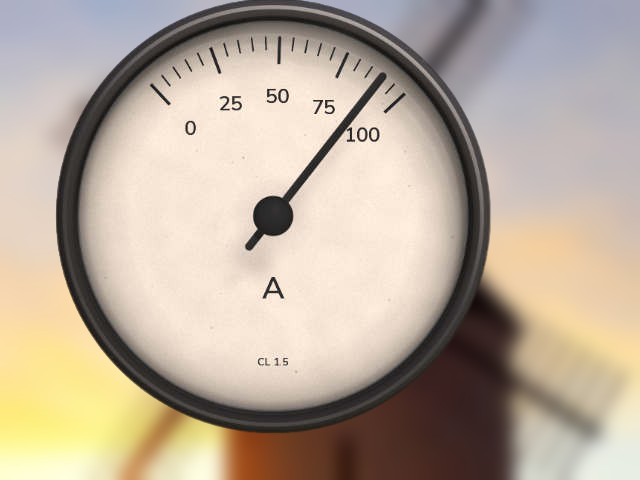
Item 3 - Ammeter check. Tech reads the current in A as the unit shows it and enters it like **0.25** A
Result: **90** A
